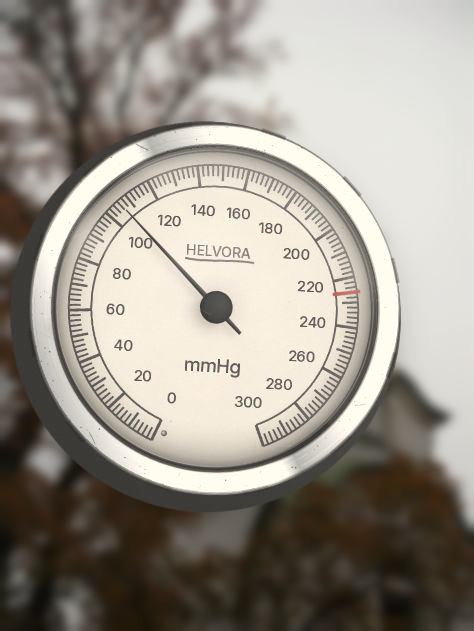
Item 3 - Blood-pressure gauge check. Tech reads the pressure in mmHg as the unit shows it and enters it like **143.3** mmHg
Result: **106** mmHg
